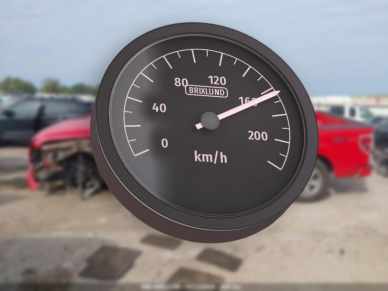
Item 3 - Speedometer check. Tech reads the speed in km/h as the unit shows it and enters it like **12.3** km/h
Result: **165** km/h
